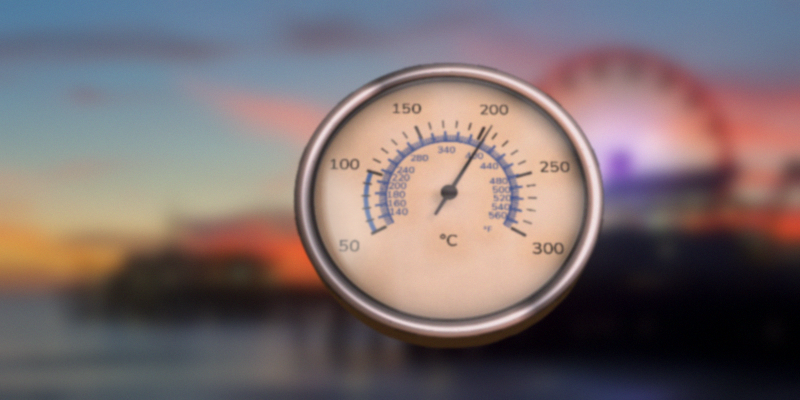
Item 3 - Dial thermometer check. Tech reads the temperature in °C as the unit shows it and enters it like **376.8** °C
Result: **205** °C
